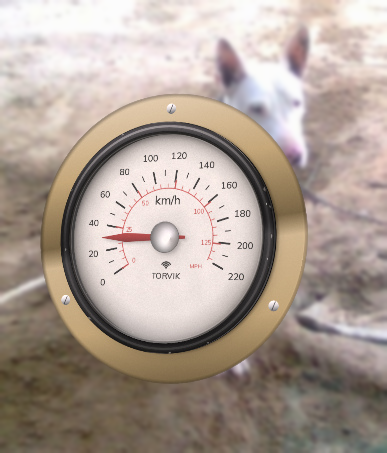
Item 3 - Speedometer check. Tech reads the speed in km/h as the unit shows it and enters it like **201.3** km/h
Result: **30** km/h
